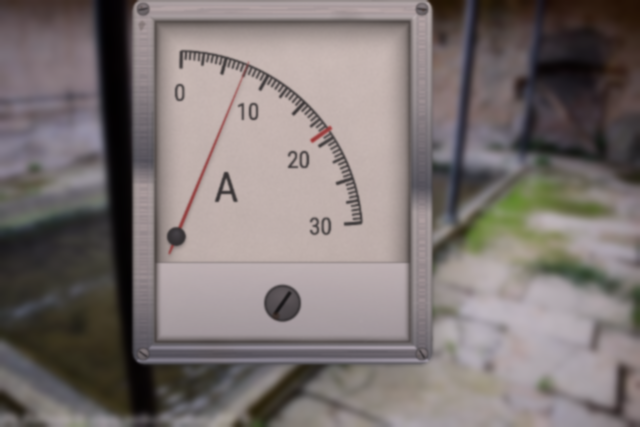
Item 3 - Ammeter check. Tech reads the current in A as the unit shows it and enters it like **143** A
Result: **7.5** A
